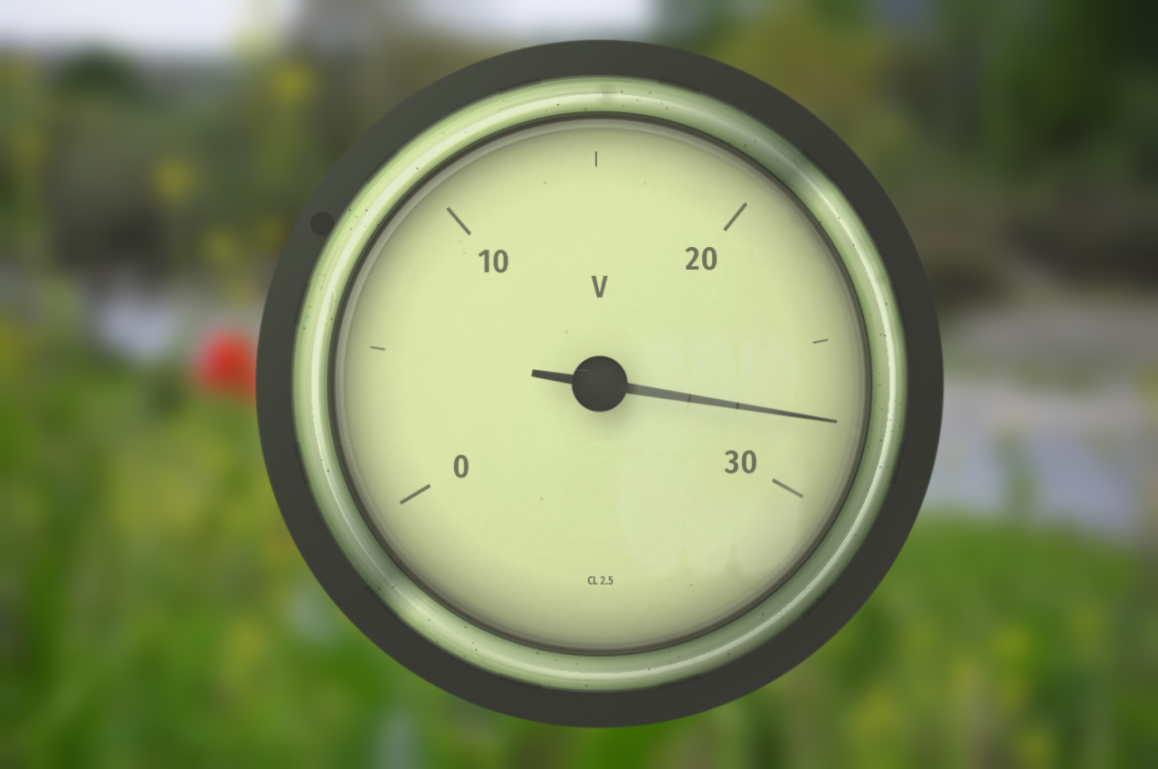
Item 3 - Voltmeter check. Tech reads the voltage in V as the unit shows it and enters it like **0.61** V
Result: **27.5** V
